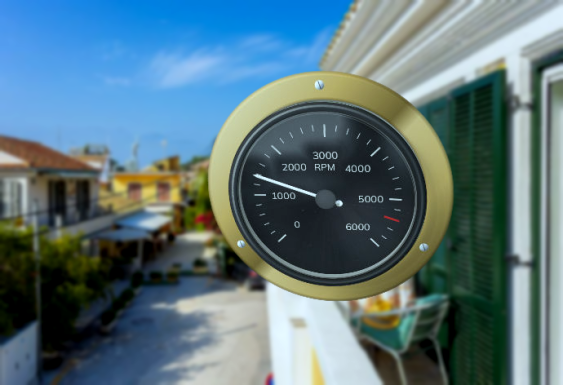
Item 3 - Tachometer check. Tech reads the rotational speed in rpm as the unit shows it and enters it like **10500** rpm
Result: **1400** rpm
